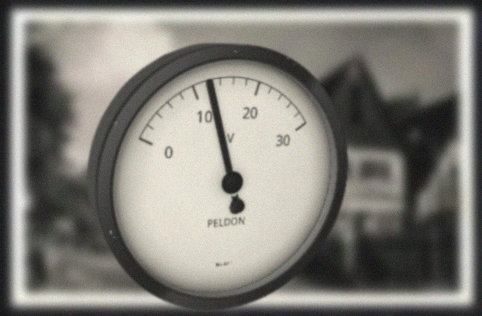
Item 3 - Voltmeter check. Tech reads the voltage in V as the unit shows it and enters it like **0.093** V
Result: **12** V
